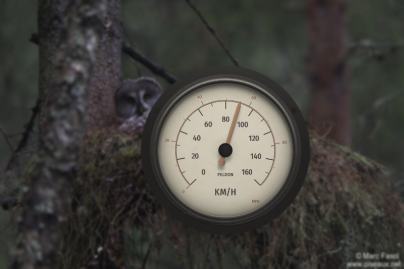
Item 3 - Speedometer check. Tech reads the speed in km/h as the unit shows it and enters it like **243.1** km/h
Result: **90** km/h
